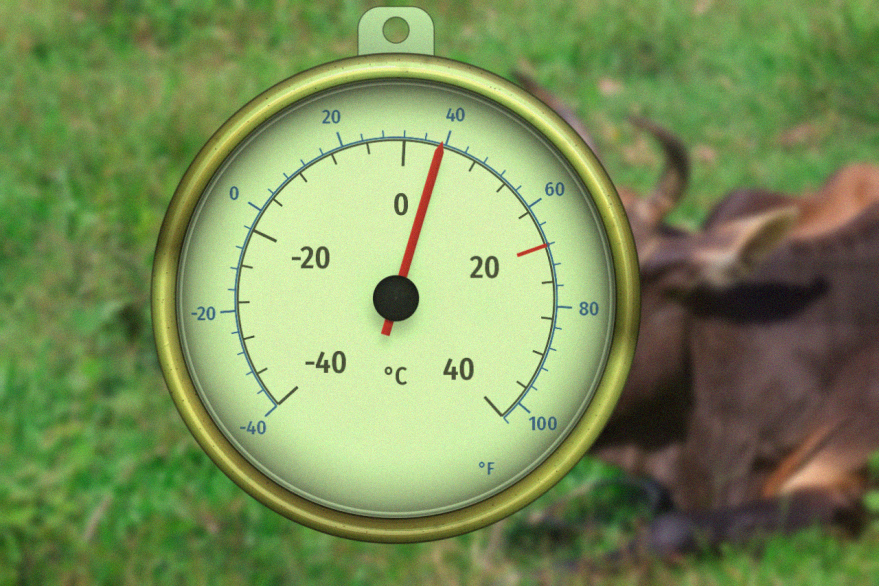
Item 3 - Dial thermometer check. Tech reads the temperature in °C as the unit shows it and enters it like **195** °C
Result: **4** °C
